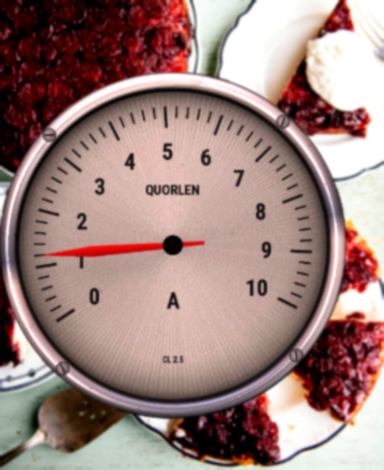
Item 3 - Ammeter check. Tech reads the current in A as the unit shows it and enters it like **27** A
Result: **1.2** A
